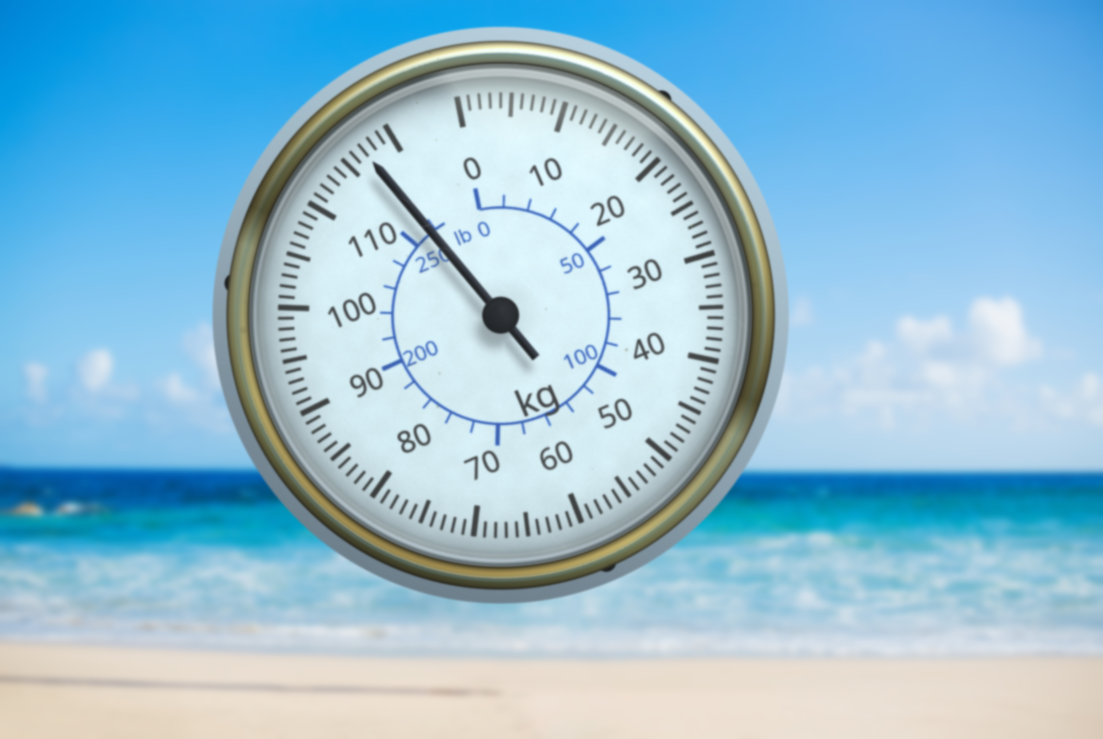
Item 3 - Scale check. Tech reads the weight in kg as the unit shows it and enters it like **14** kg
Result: **117** kg
